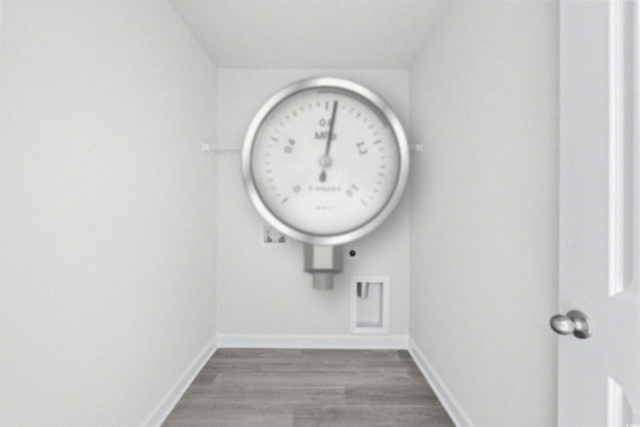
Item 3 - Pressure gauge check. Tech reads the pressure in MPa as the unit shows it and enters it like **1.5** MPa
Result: **0.85** MPa
